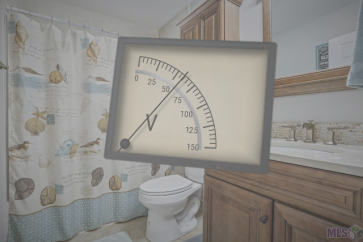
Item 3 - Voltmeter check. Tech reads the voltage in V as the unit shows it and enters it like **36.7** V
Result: **60** V
